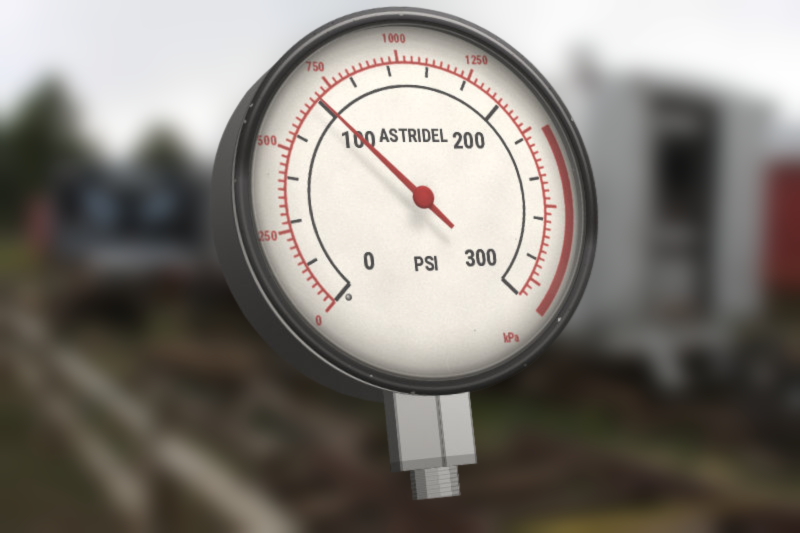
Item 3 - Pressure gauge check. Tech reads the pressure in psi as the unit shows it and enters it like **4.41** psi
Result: **100** psi
